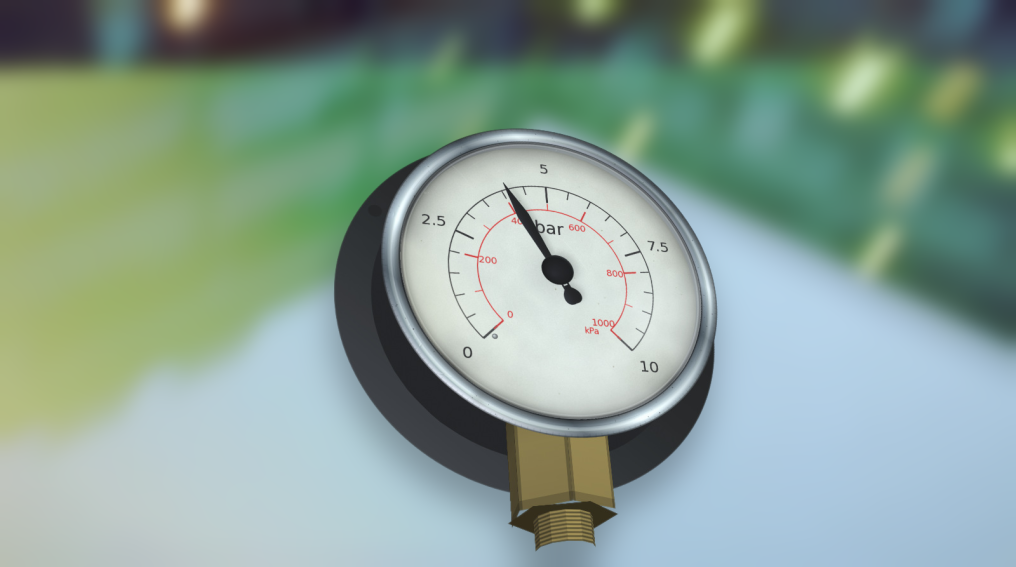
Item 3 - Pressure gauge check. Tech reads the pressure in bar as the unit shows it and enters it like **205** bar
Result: **4** bar
